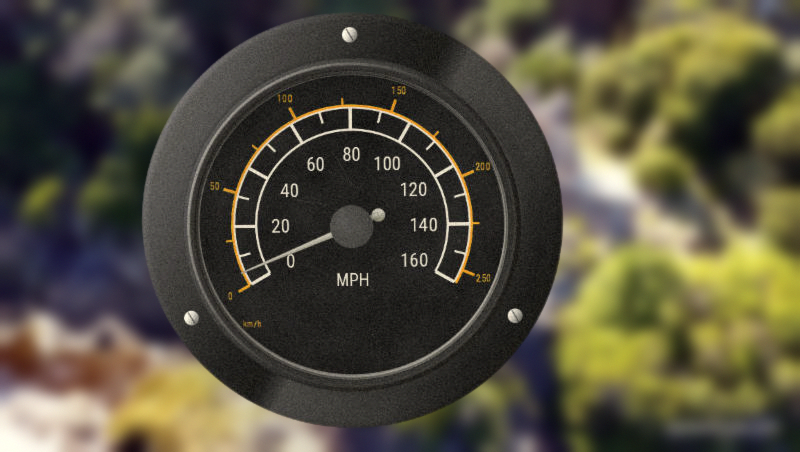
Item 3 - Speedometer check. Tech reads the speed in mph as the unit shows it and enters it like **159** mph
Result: **5** mph
